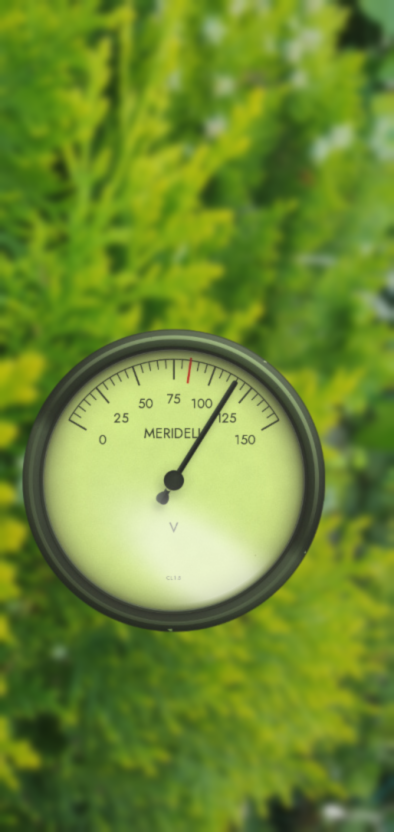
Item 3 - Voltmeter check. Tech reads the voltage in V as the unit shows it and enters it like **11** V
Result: **115** V
